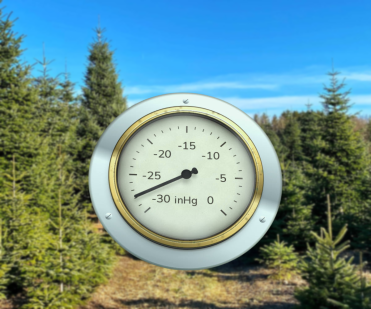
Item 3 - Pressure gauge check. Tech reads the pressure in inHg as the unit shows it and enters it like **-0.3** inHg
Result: **-28** inHg
